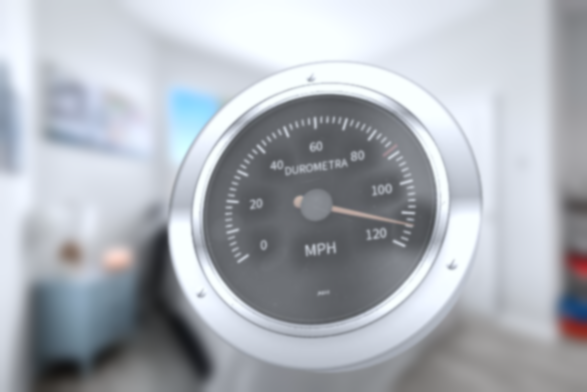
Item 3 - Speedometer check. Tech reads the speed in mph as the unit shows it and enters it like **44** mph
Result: **114** mph
